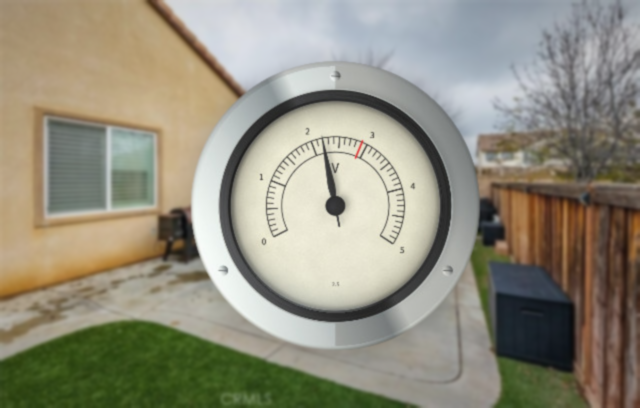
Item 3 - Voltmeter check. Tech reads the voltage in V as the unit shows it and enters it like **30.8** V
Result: **2.2** V
